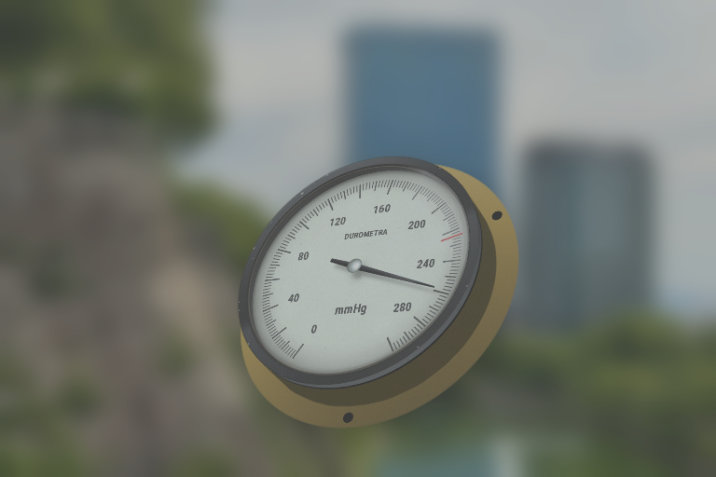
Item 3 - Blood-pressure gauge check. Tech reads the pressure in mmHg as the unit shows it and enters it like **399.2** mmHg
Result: **260** mmHg
